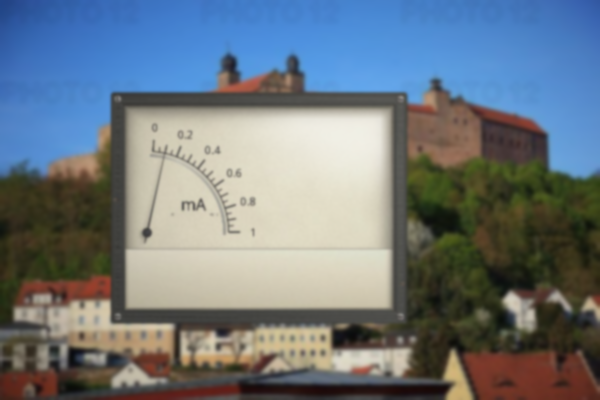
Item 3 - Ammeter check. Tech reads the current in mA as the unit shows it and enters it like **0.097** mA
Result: **0.1** mA
